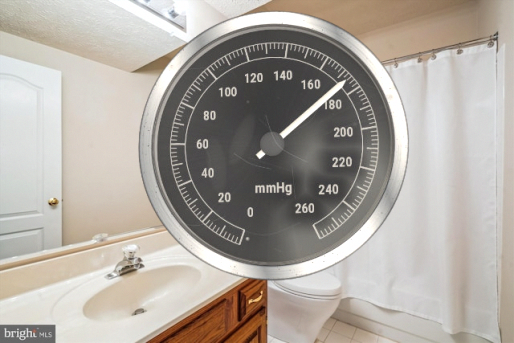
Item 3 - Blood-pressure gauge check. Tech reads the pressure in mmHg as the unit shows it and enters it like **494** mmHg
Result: **174** mmHg
